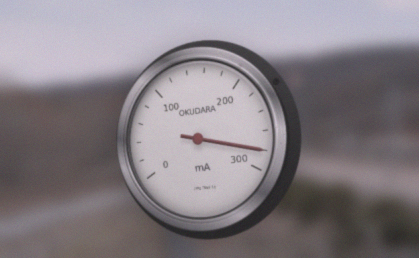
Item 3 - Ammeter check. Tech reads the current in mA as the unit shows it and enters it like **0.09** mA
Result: **280** mA
